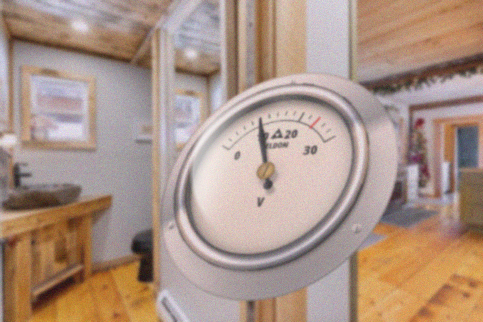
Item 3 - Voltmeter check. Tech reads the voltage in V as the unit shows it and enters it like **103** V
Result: **10** V
